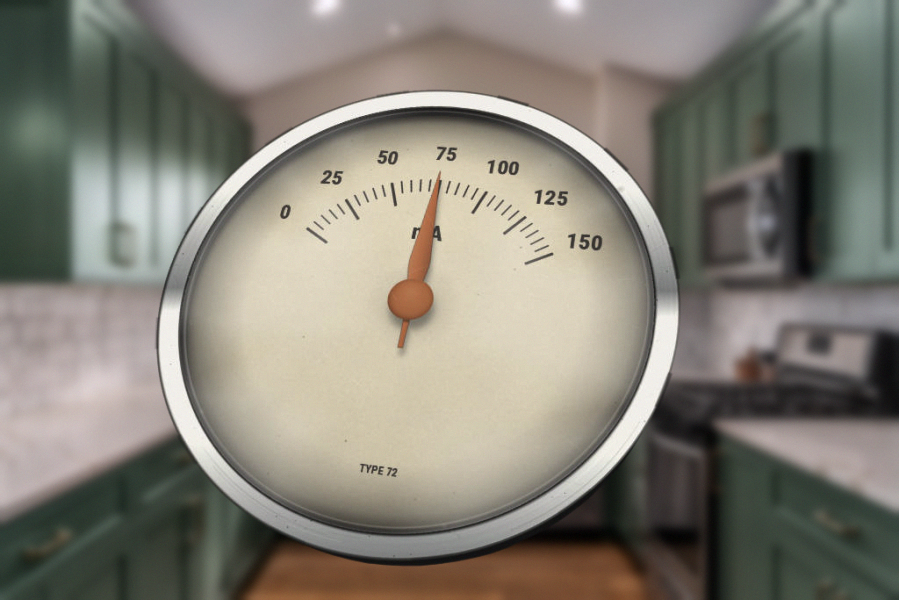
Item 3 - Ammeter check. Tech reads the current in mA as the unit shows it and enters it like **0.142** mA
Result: **75** mA
